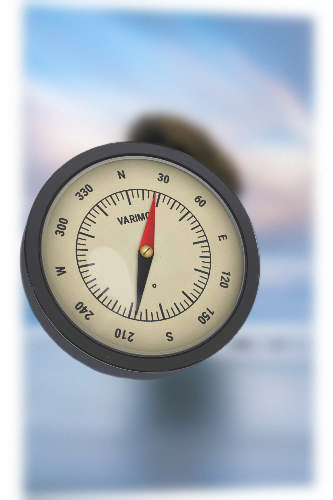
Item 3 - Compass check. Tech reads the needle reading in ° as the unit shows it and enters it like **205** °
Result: **25** °
